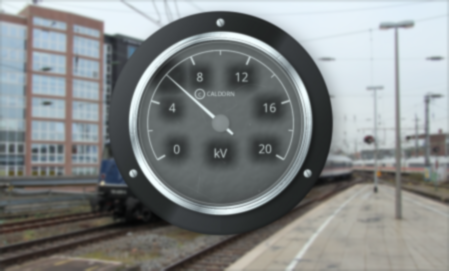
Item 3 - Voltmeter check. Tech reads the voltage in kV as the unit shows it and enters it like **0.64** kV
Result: **6** kV
